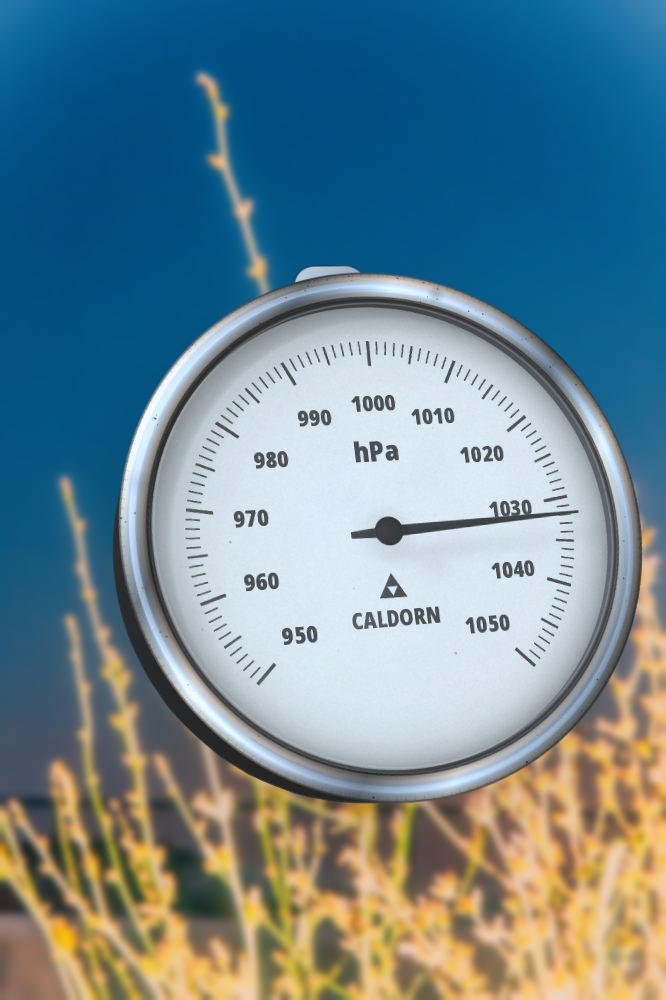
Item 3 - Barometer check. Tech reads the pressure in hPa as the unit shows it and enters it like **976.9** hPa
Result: **1032** hPa
